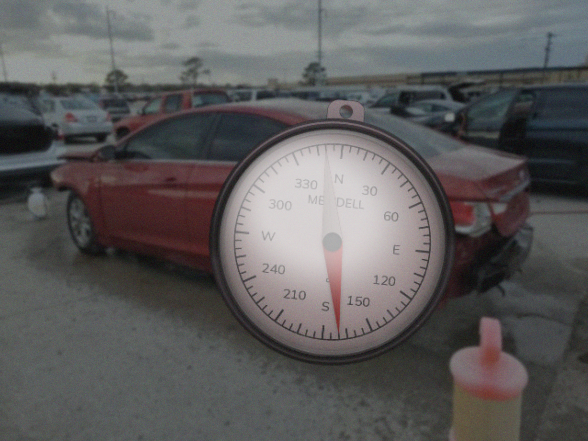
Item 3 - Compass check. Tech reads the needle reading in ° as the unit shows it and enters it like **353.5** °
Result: **170** °
